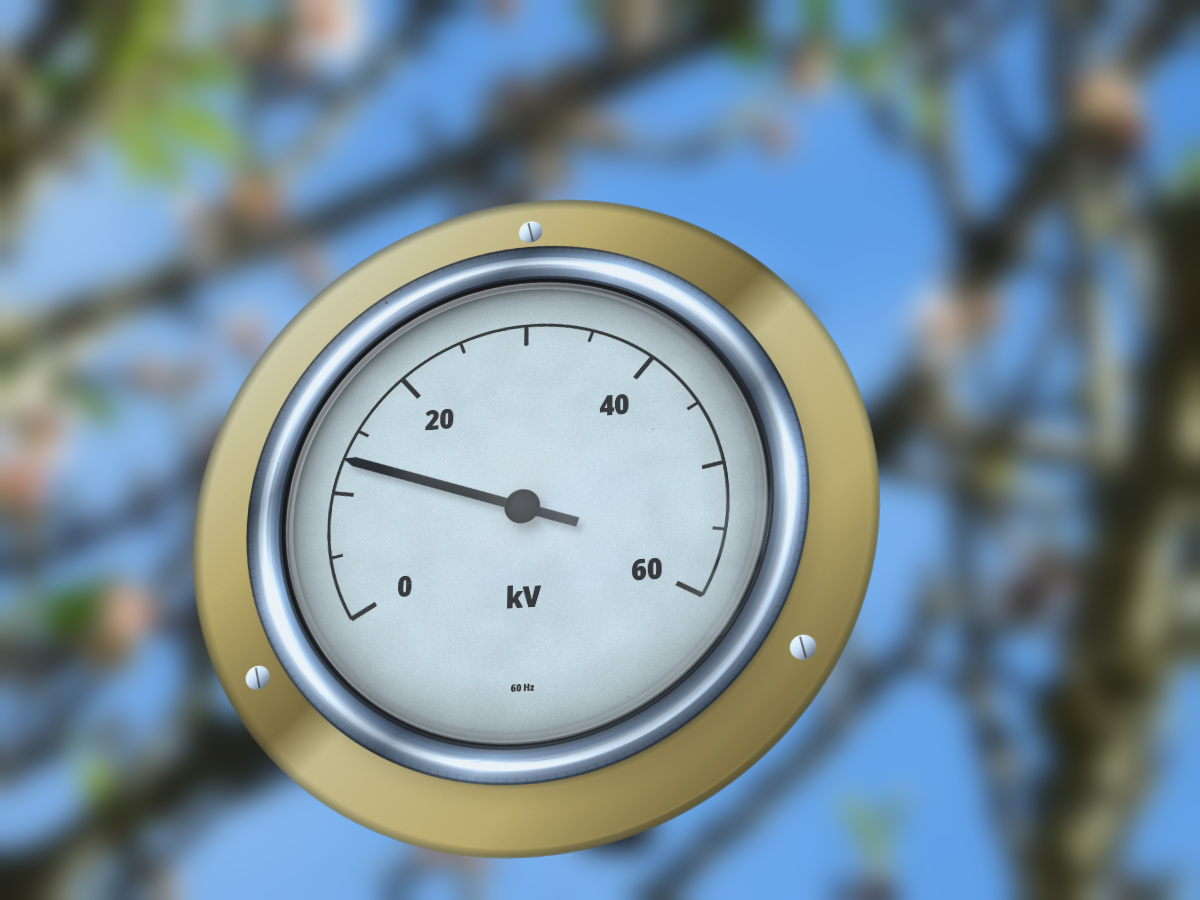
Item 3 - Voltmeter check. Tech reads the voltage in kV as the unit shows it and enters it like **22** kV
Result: **12.5** kV
